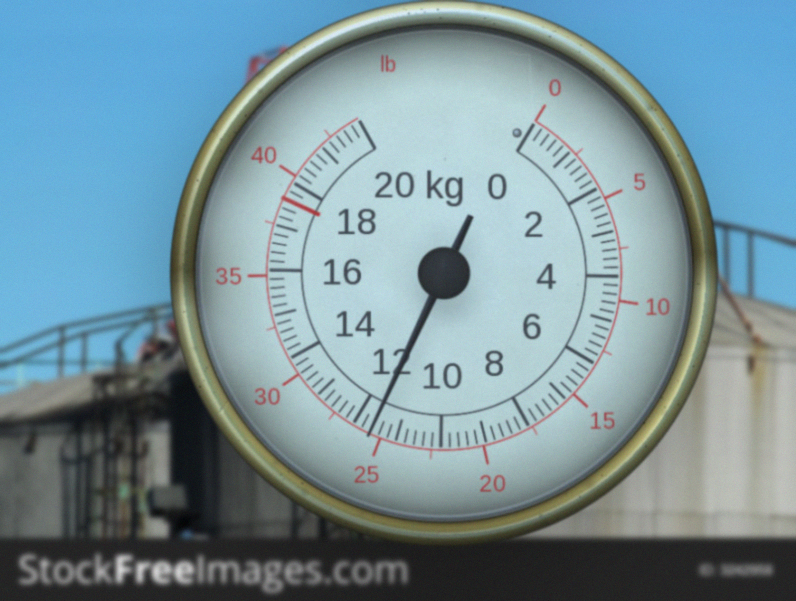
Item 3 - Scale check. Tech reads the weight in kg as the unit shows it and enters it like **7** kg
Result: **11.6** kg
